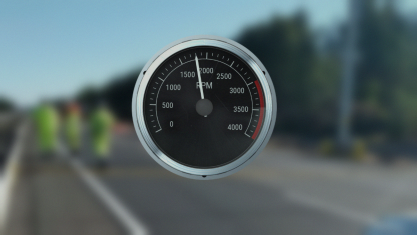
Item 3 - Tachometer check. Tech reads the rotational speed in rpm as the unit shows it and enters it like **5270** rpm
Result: **1800** rpm
